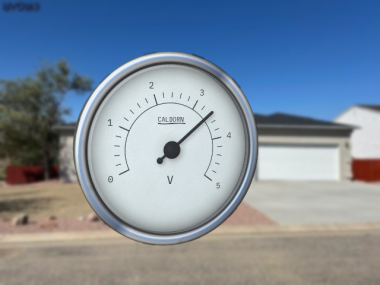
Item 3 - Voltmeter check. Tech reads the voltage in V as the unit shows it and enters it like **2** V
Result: **3.4** V
